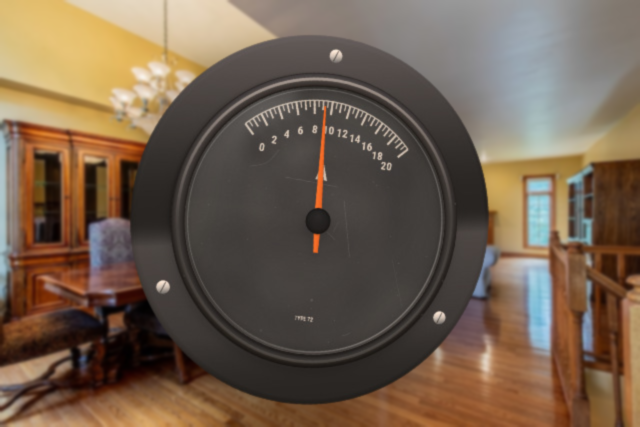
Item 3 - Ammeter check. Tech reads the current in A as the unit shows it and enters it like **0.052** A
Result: **9** A
